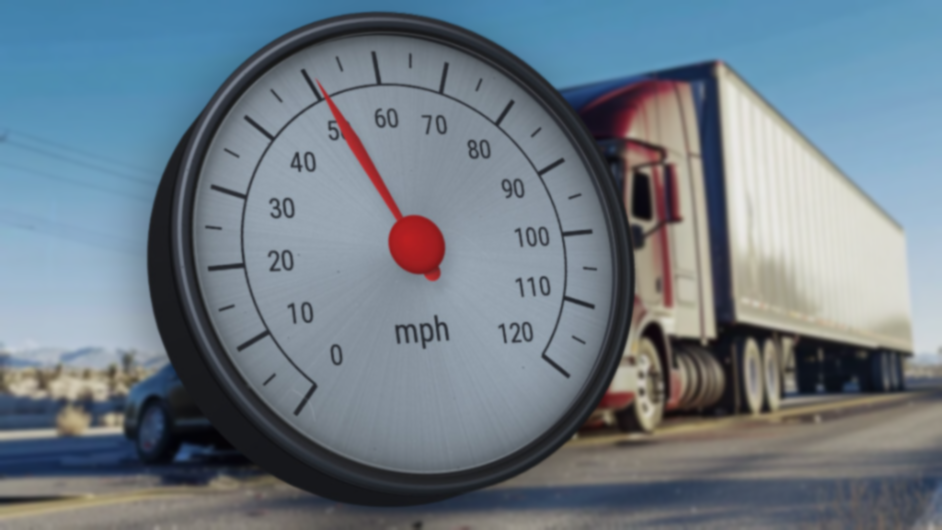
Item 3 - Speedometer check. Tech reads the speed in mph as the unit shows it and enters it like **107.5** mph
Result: **50** mph
